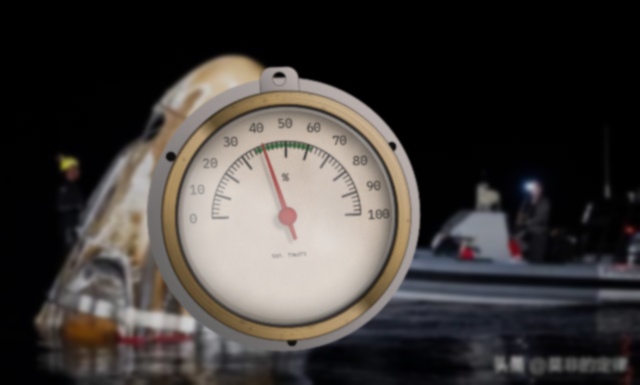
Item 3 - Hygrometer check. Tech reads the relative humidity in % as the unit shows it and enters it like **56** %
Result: **40** %
